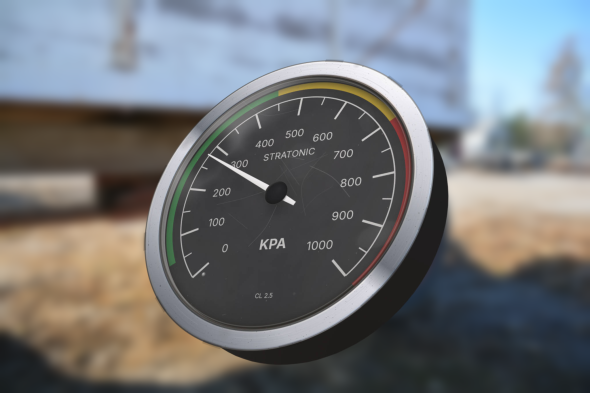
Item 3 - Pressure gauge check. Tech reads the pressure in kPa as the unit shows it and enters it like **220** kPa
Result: **275** kPa
